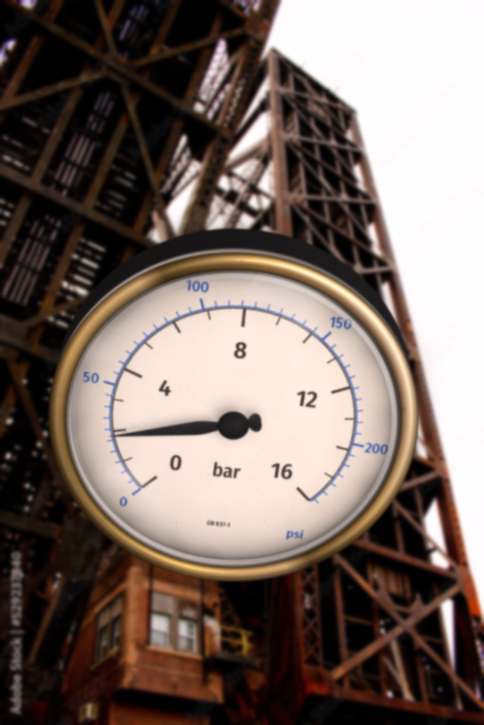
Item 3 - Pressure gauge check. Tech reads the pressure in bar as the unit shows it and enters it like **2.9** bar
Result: **2** bar
